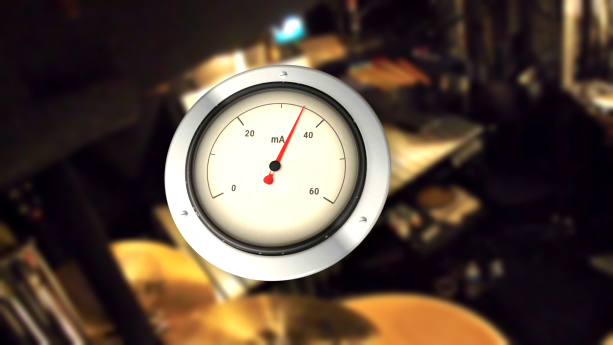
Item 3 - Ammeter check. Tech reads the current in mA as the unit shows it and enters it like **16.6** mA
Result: **35** mA
